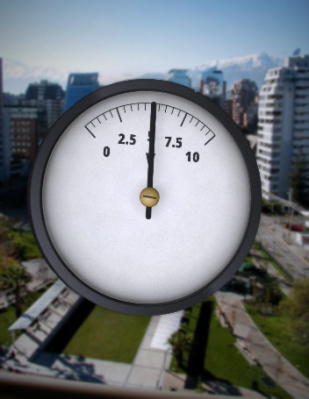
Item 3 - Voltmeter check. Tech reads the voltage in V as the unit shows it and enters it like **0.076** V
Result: **5** V
